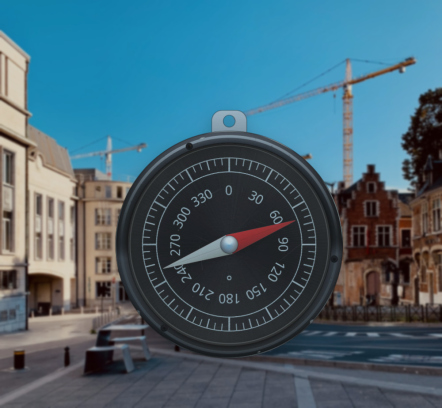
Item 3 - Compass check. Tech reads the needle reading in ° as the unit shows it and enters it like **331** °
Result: **70** °
